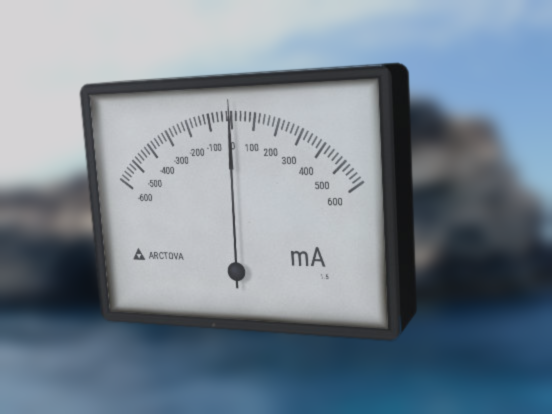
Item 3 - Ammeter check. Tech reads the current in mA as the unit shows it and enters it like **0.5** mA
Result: **0** mA
